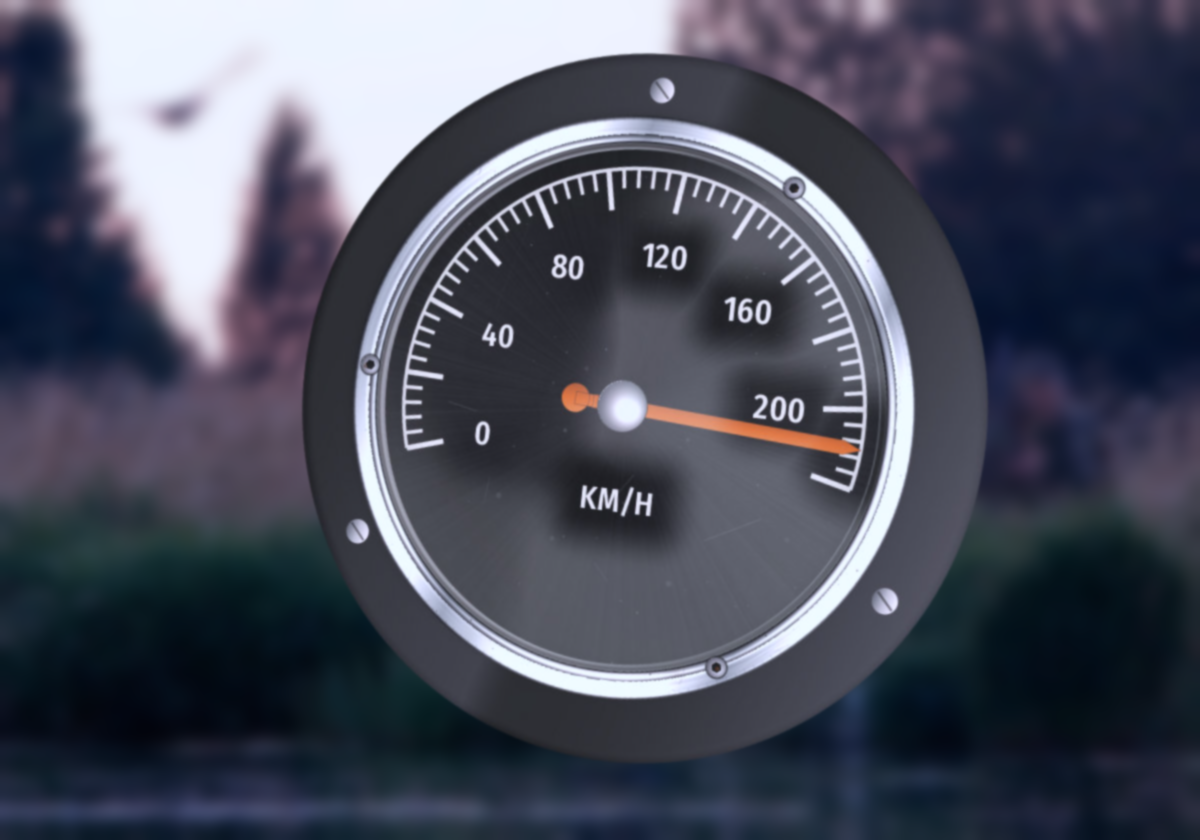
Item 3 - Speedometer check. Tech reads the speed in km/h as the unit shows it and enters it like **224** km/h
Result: **210** km/h
